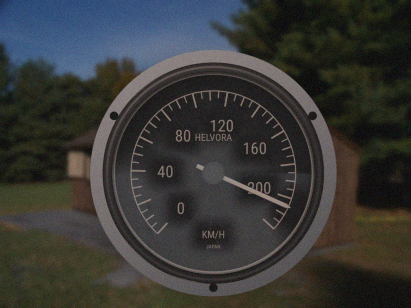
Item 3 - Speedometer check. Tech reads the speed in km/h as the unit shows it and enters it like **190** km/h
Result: **205** km/h
